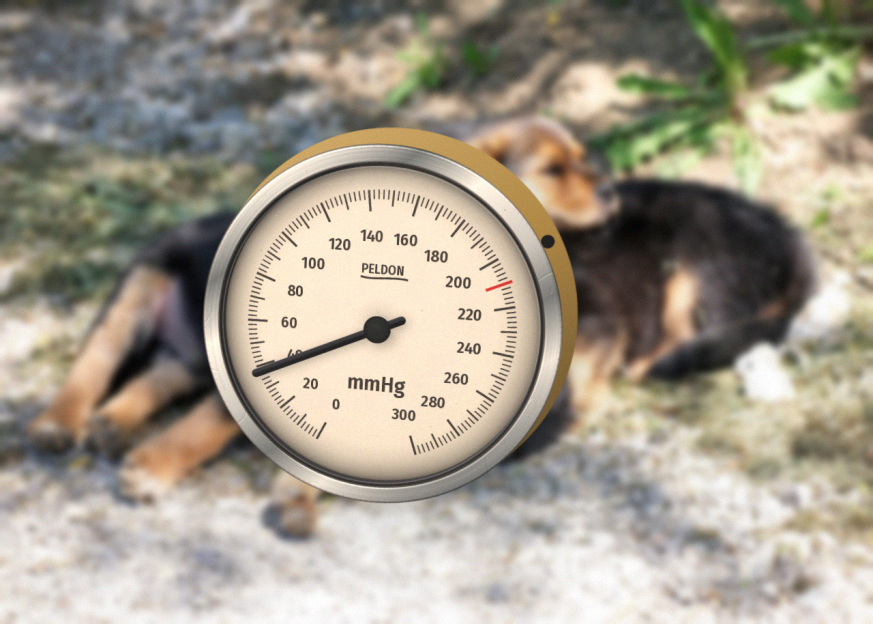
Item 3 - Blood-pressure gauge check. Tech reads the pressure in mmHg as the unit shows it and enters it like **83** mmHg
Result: **38** mmHg
